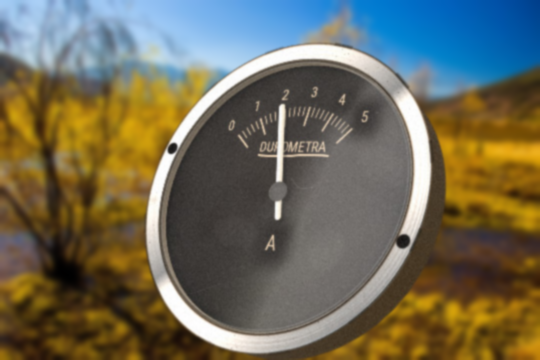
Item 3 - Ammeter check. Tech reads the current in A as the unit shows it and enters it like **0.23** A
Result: **2** A
